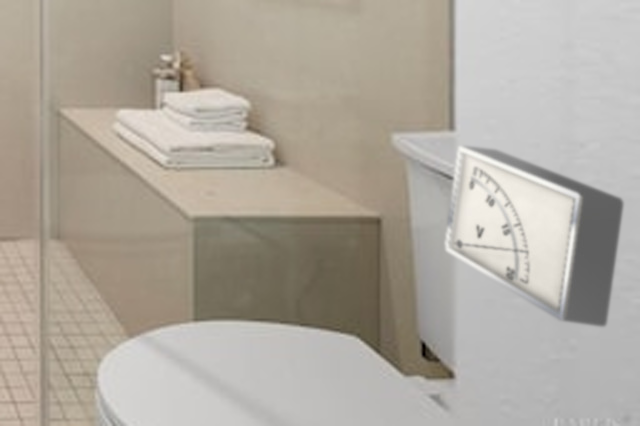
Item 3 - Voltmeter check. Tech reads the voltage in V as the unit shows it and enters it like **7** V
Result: **17.5** V
